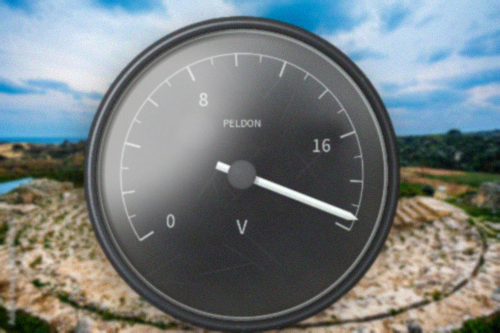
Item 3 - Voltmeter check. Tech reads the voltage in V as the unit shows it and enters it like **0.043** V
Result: **19.5** V
